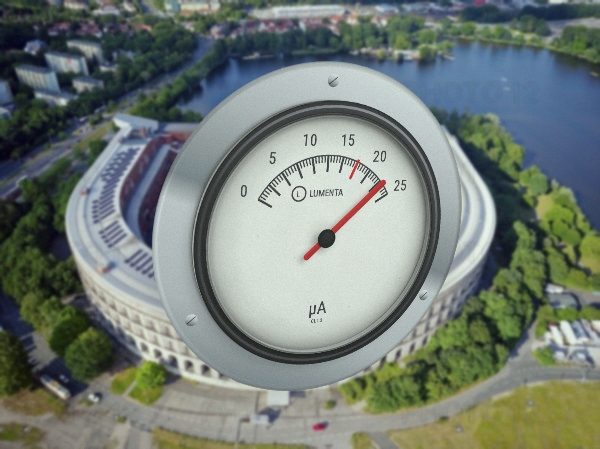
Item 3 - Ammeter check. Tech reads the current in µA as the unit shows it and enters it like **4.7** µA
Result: **22.5** µA
